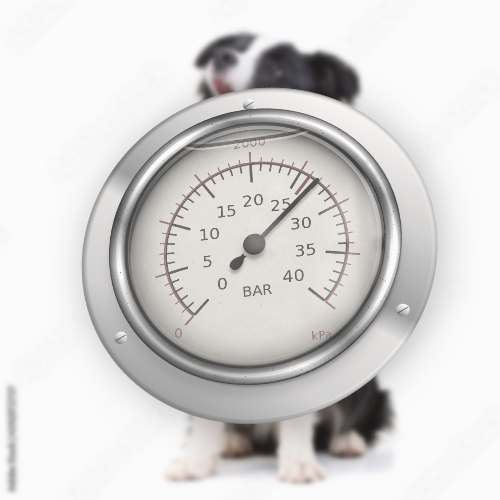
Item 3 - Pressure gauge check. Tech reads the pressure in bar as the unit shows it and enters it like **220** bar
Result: **27** bar
